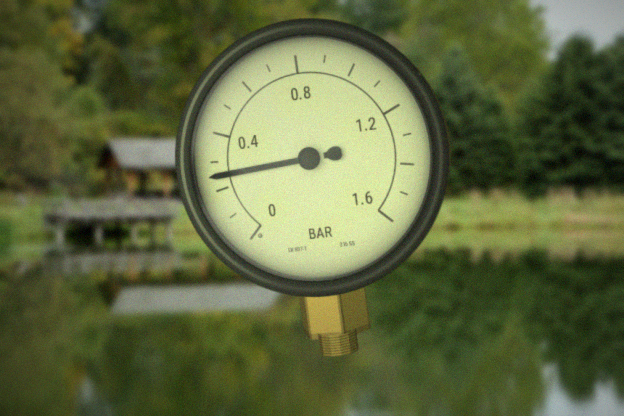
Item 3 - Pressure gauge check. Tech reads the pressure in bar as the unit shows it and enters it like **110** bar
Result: **0.25** bar
